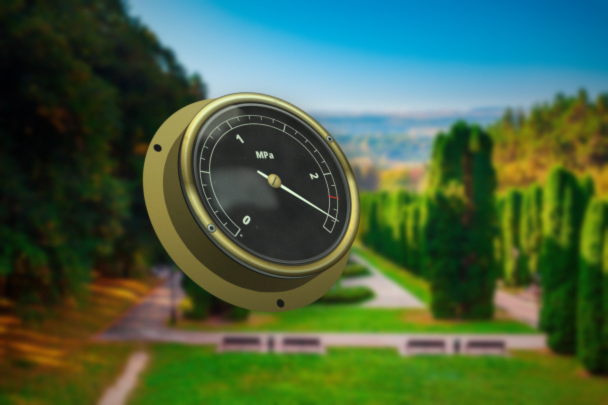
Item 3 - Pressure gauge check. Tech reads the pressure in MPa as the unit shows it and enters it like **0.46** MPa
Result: **2.4** MPa
